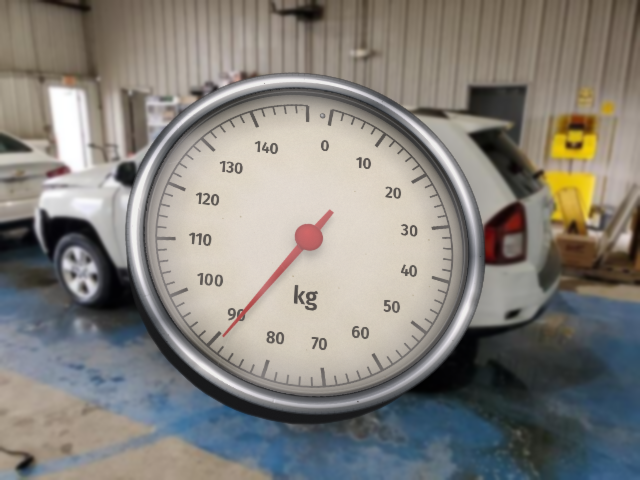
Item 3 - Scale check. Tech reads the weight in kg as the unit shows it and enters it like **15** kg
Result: **89** kg
